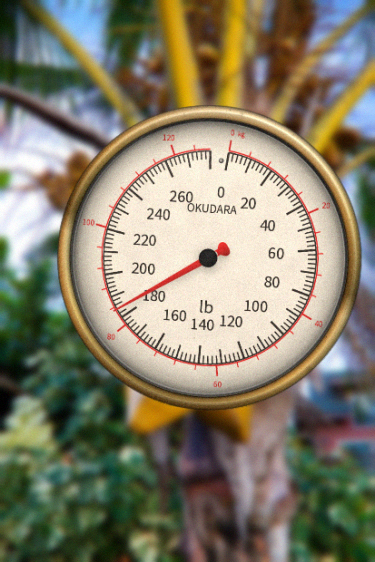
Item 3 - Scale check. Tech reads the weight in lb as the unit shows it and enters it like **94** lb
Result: **184** lb
